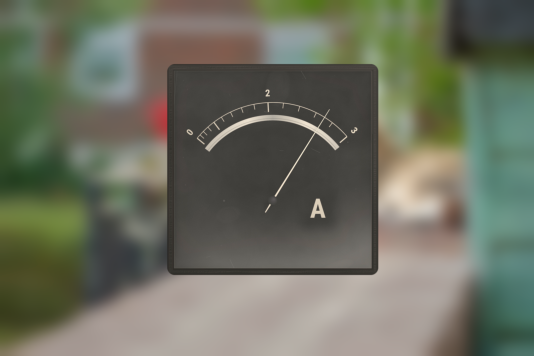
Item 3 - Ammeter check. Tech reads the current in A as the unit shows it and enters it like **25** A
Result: **2.7** A
